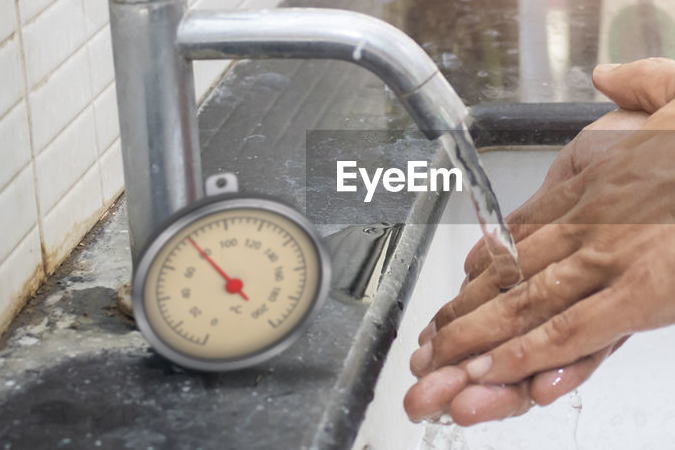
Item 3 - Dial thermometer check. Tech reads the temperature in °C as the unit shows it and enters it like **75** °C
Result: **80** °C
